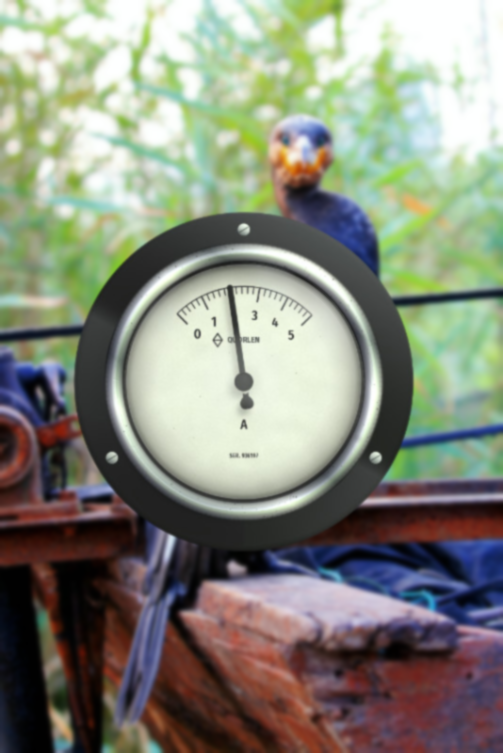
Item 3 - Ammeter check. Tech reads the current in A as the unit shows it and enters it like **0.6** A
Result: **2** A
